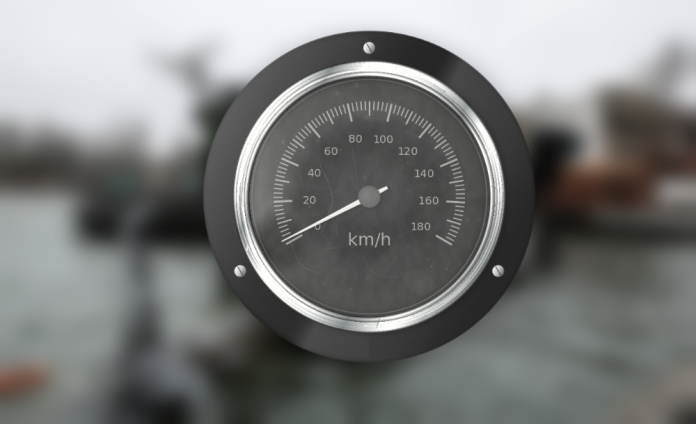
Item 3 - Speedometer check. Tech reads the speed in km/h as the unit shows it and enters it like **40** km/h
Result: **2** km/h
